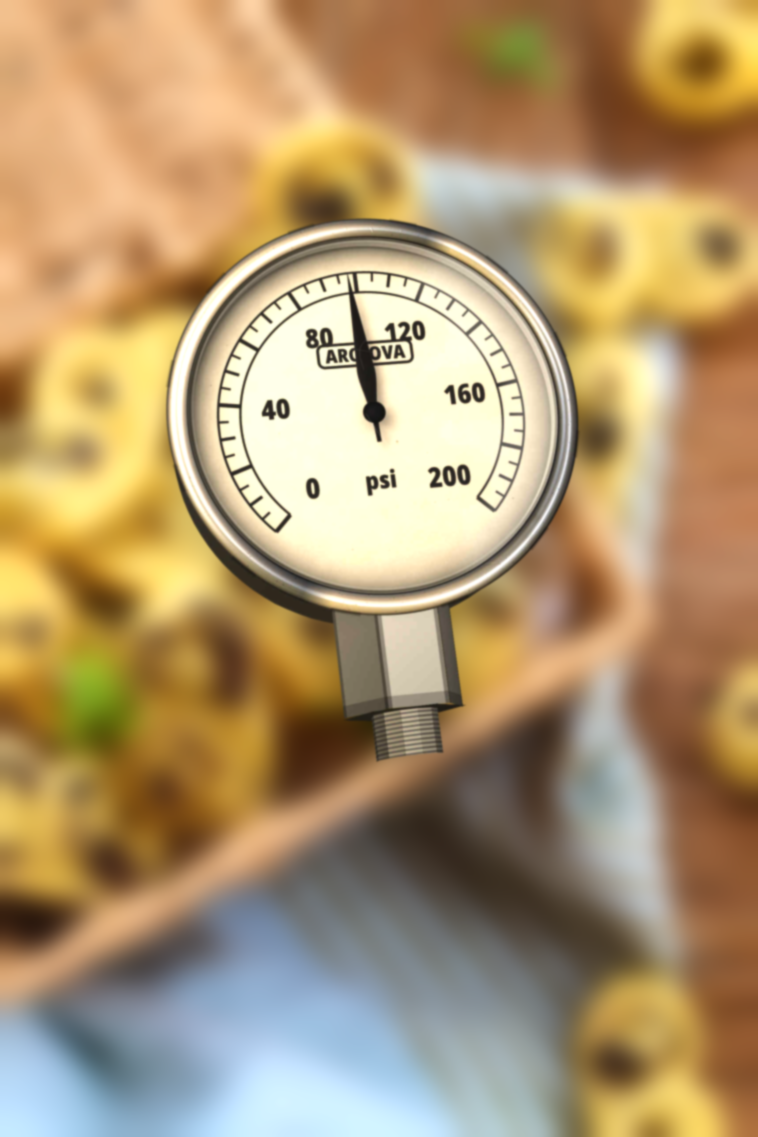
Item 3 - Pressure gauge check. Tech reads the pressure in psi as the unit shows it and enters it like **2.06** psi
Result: **97.5** psi
